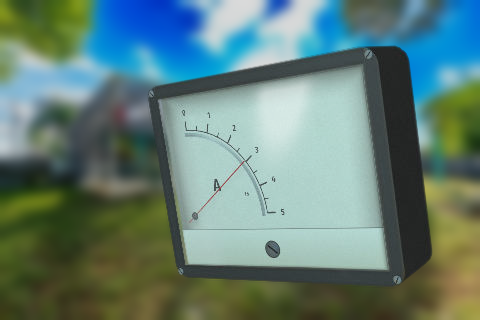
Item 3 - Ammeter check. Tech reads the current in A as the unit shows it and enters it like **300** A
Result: **3** A
